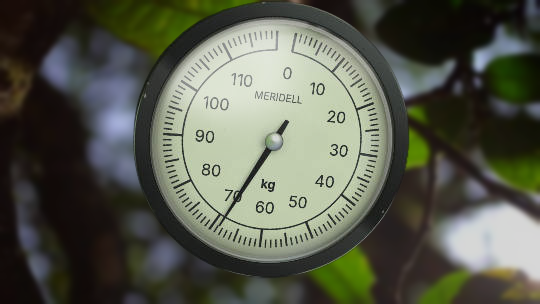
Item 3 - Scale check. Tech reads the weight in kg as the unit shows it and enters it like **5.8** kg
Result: **69** kg
